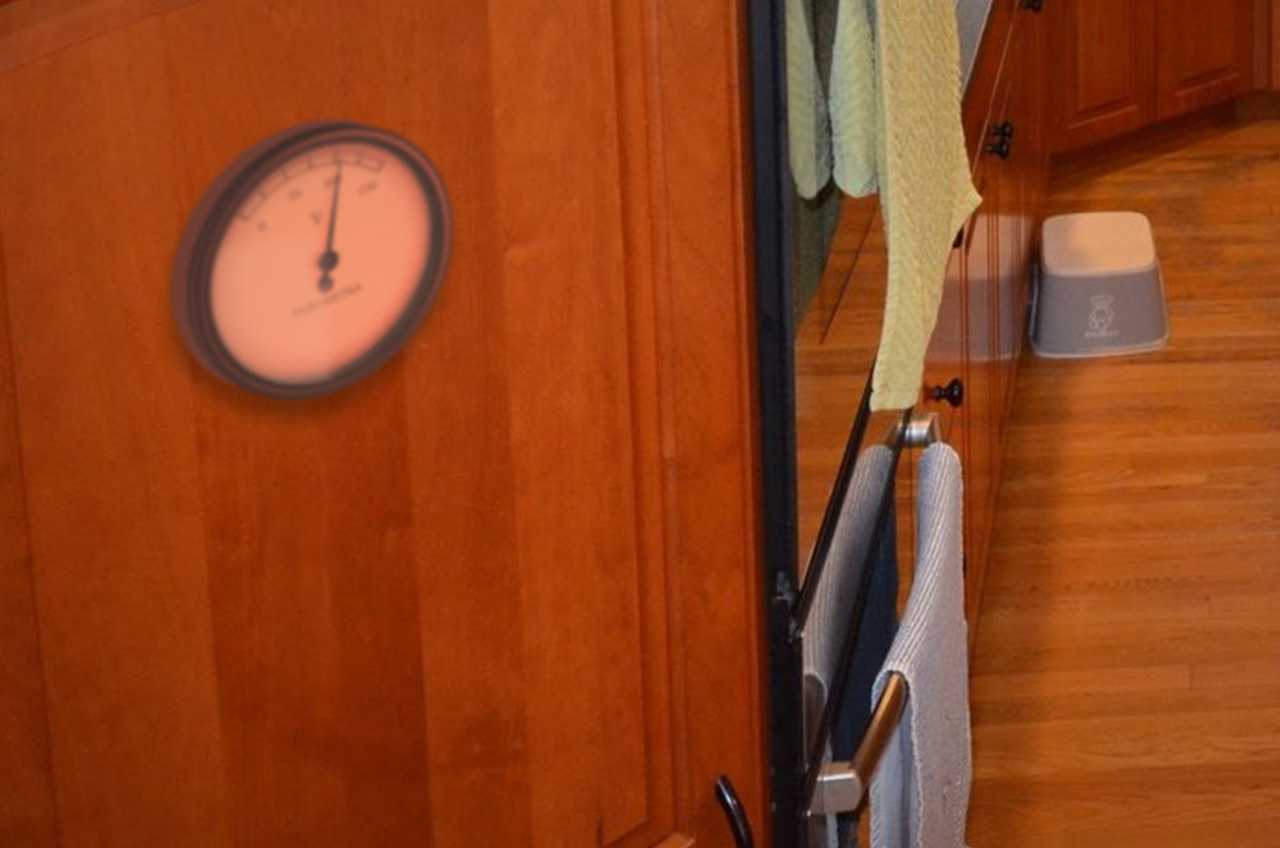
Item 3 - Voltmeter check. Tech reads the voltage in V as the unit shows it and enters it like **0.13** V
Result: **100** V
